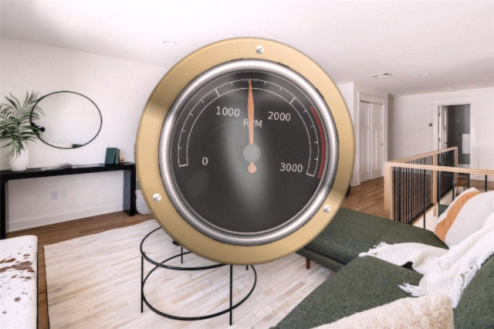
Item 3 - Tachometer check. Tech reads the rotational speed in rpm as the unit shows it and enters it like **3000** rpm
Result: **1400** rpm
